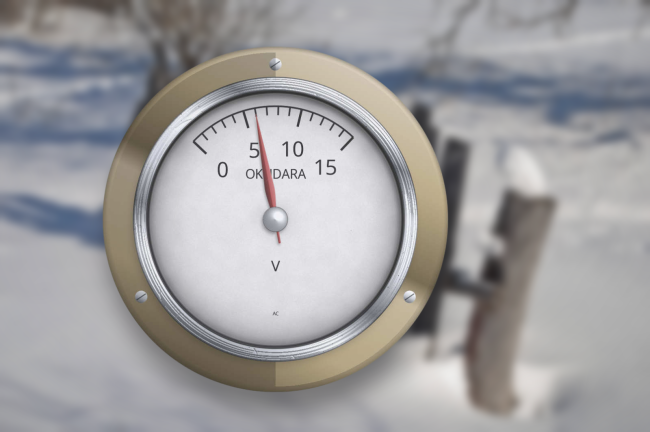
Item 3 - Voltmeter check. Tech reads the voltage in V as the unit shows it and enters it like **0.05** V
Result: **6** V
